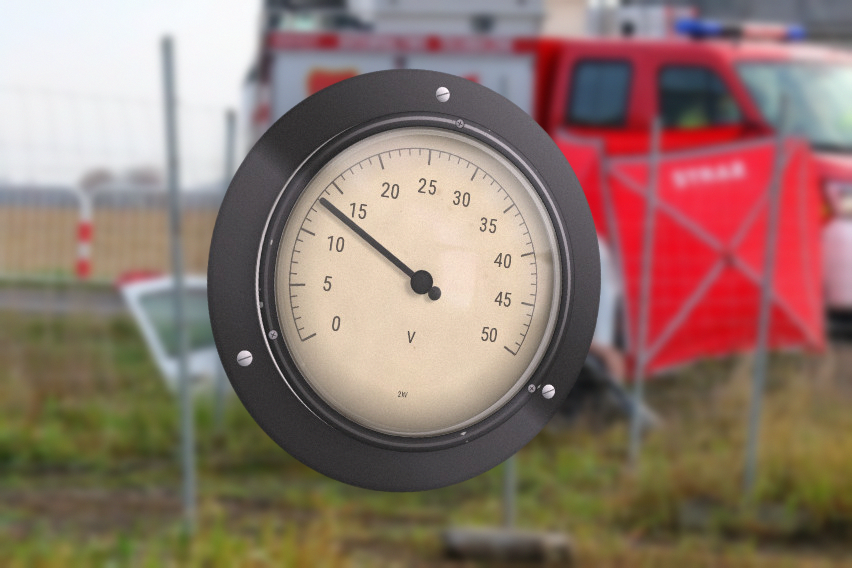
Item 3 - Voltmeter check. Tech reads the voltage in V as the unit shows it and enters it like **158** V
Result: **13** V
